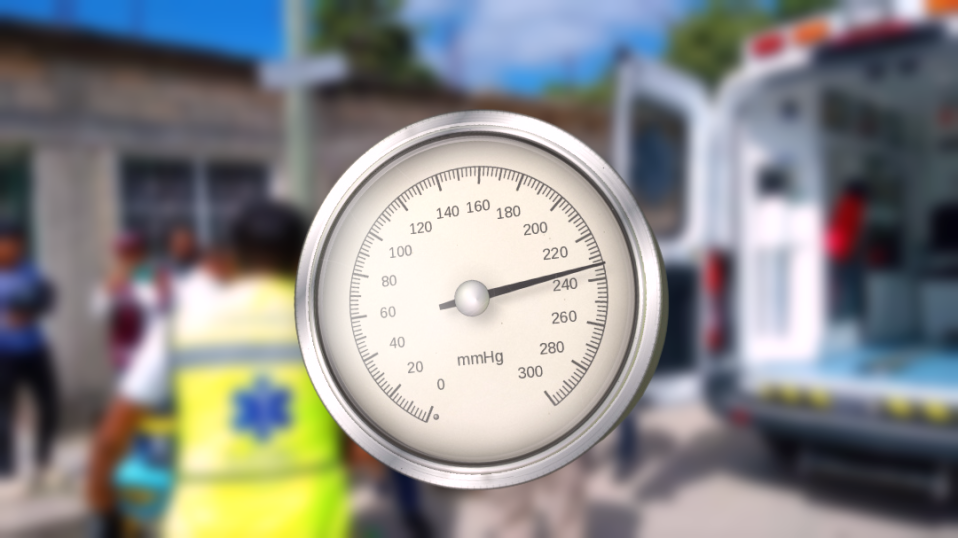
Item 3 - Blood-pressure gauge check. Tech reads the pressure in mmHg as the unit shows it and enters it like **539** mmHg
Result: **234** mmHg
